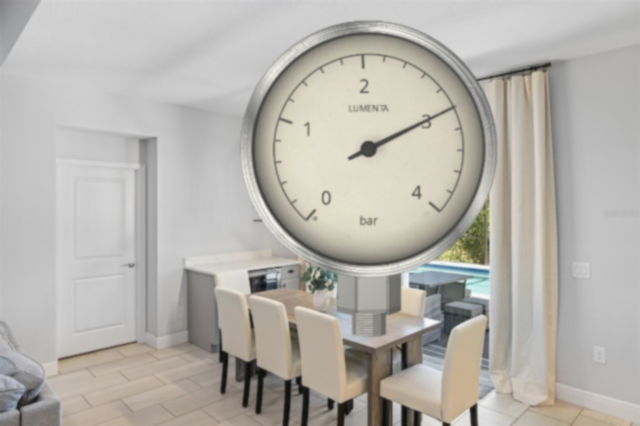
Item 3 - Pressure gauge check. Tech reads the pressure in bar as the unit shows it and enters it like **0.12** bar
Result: **3** bar
